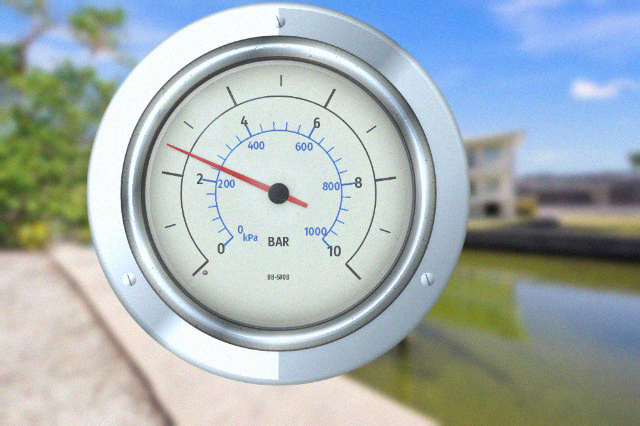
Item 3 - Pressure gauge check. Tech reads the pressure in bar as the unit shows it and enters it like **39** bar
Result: **2.5** bar
